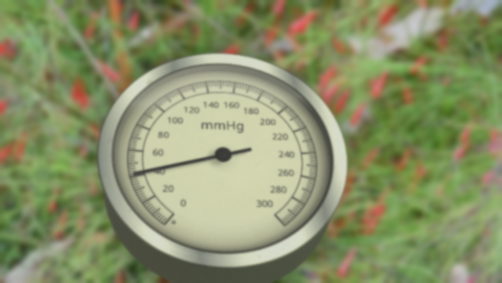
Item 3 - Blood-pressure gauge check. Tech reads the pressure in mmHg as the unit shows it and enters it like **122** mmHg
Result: **40** mmHg
